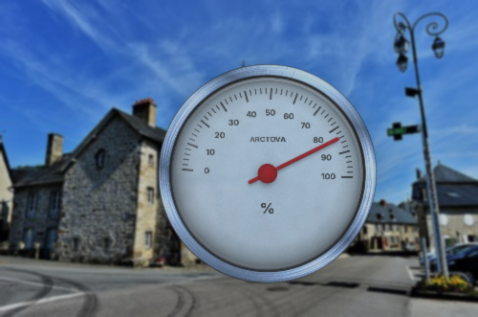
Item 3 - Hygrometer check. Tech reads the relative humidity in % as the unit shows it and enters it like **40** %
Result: **84** %
